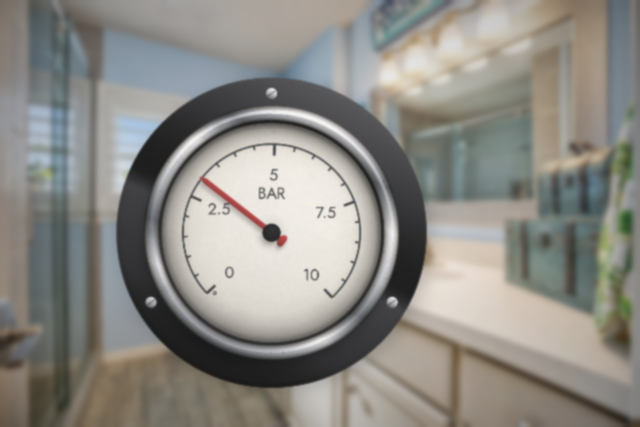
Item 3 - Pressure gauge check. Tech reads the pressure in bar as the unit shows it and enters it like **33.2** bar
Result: **3** bar
